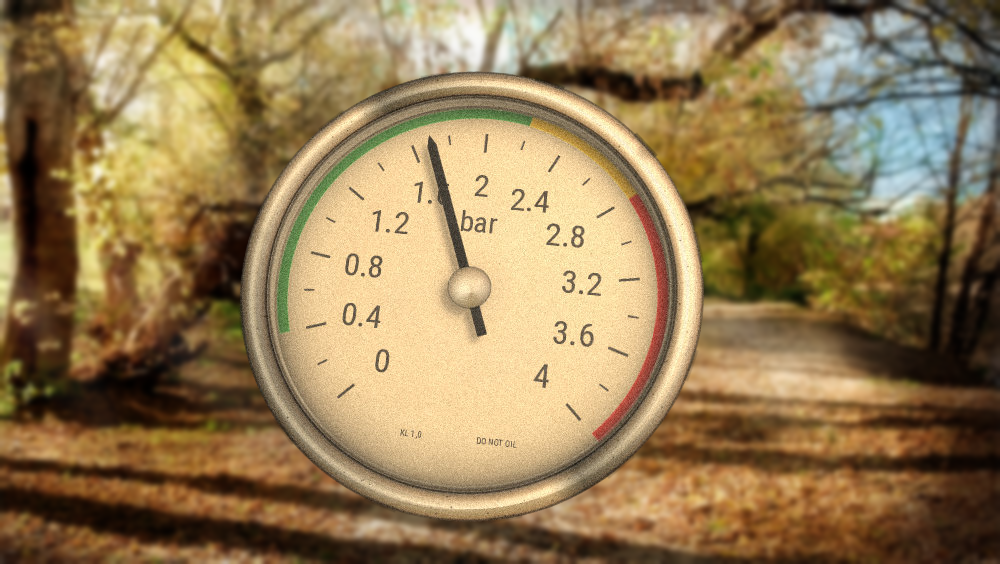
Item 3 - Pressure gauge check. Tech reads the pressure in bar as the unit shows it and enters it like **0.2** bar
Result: **1.7** bar
